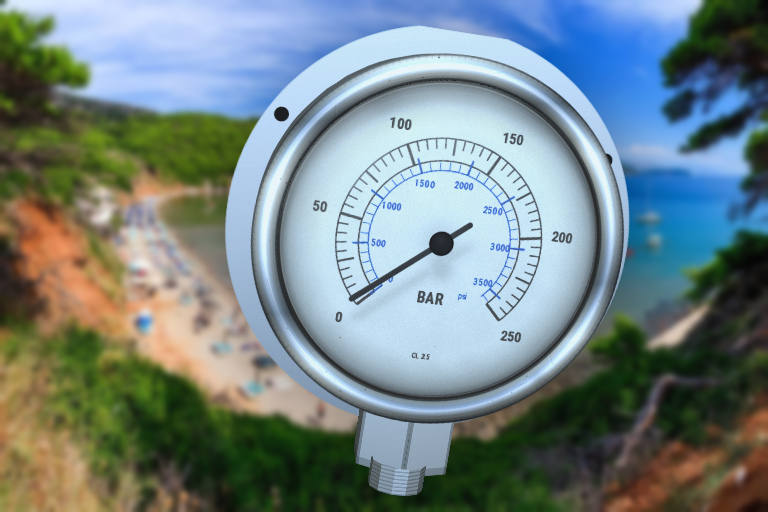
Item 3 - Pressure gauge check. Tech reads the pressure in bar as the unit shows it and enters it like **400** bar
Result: **5** bar
